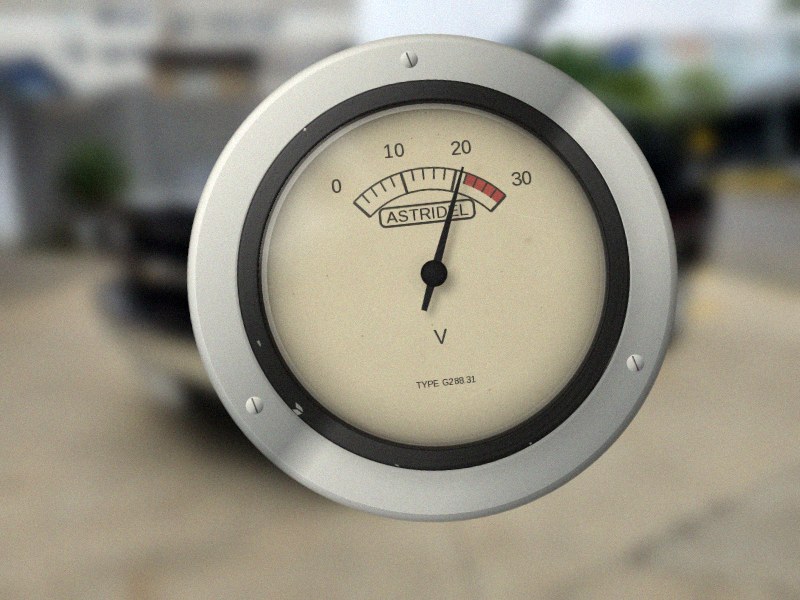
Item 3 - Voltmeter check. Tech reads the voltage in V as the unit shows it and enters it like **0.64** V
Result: **21** V
